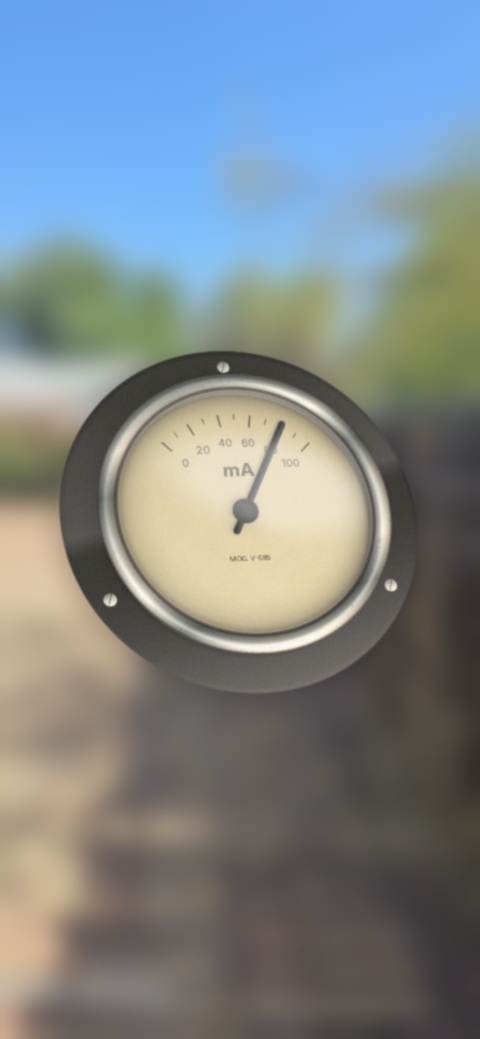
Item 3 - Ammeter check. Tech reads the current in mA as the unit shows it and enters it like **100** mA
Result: **80** mA
